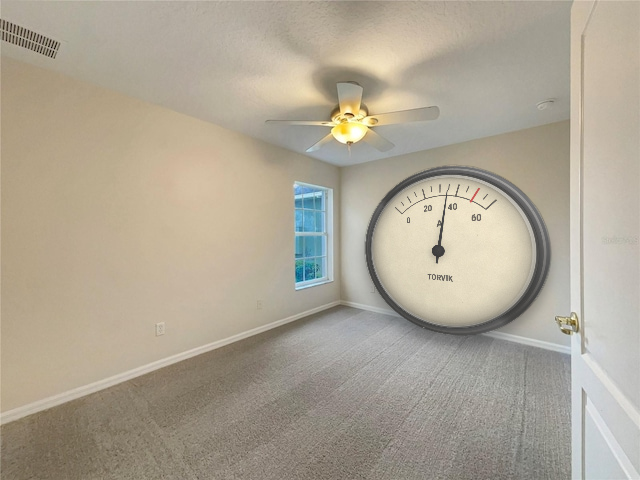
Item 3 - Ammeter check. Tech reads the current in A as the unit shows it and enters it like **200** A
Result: **35** A
